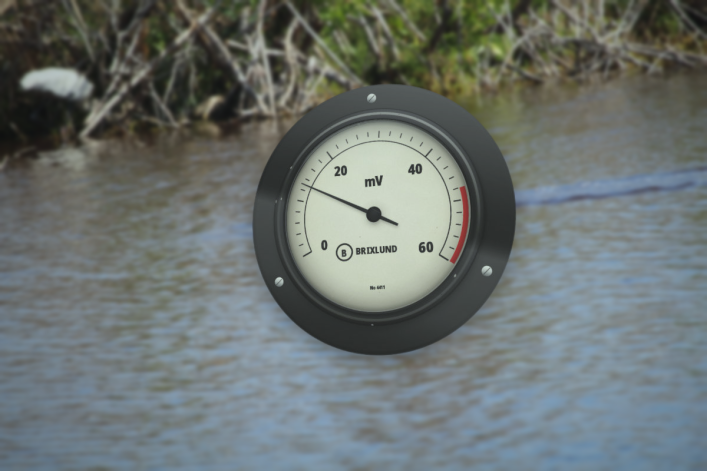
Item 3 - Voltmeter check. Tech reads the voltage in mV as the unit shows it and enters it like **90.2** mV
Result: **13** mV
